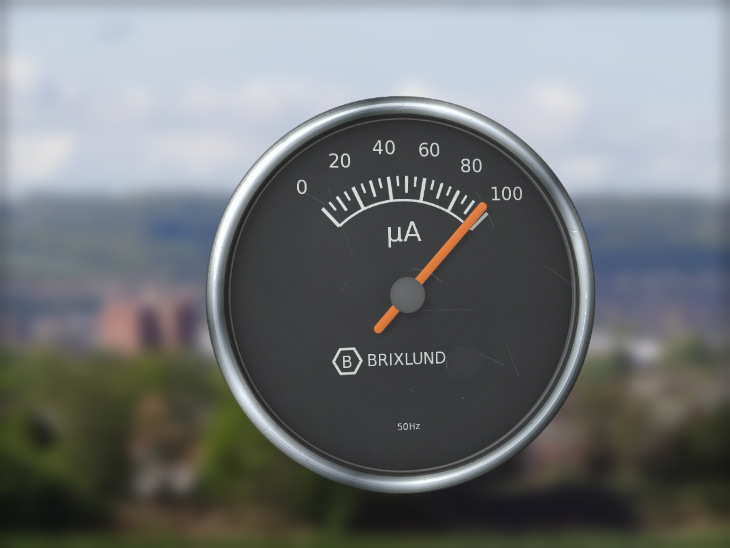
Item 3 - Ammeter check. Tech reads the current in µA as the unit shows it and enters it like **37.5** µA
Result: **95** µA
